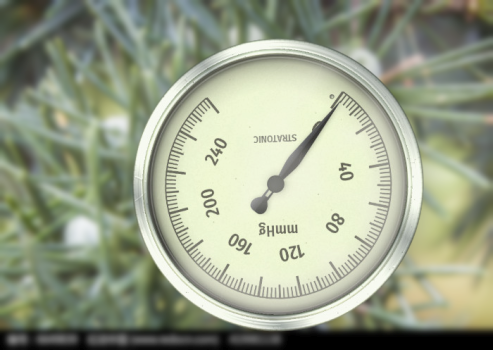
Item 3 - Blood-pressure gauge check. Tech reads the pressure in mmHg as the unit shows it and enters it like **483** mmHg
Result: **2** mmHg
